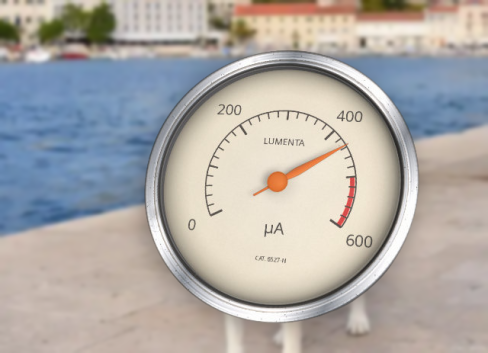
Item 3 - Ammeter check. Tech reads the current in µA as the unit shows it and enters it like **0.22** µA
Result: **440** µA
